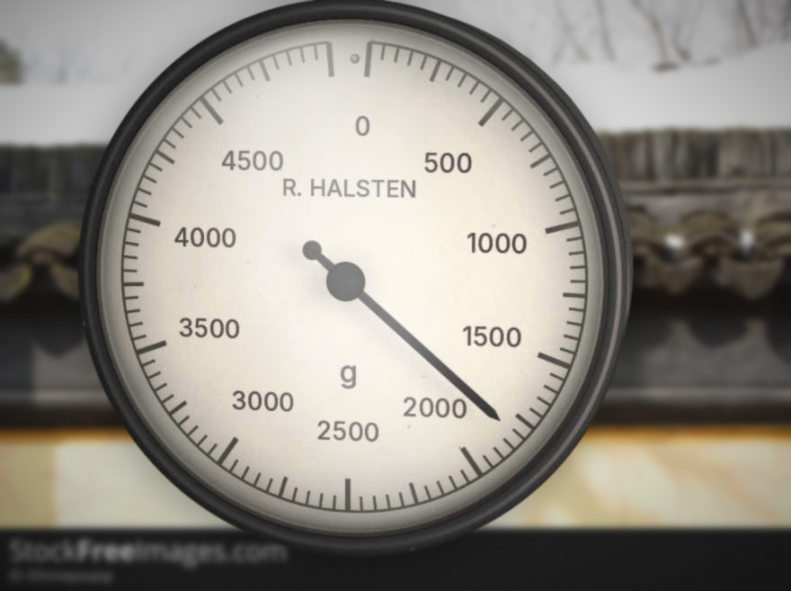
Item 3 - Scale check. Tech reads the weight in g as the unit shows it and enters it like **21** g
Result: **1800** g
